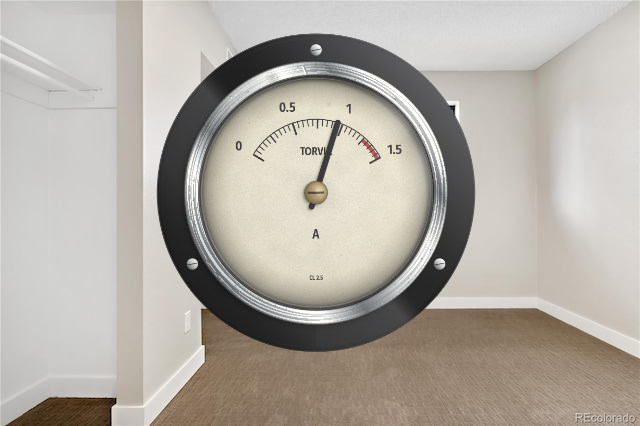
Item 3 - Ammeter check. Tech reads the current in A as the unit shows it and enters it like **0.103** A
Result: **0.95** A
